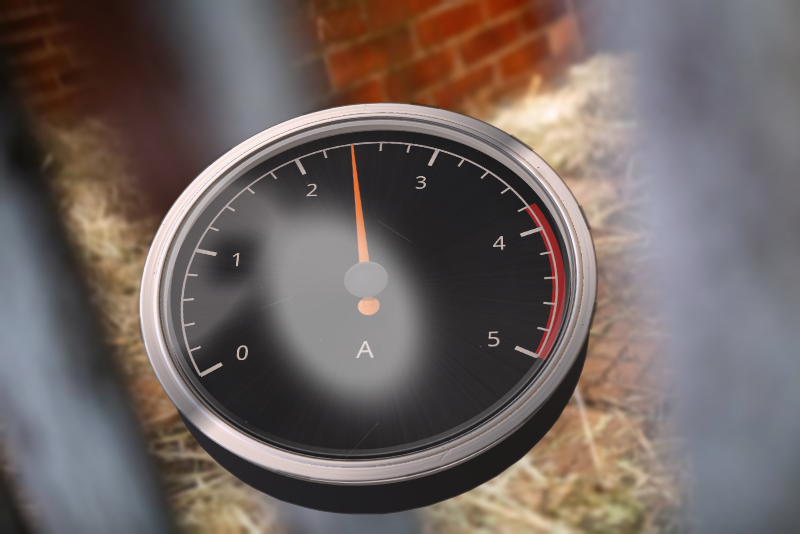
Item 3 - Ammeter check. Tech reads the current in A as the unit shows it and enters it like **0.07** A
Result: **2.4** A
